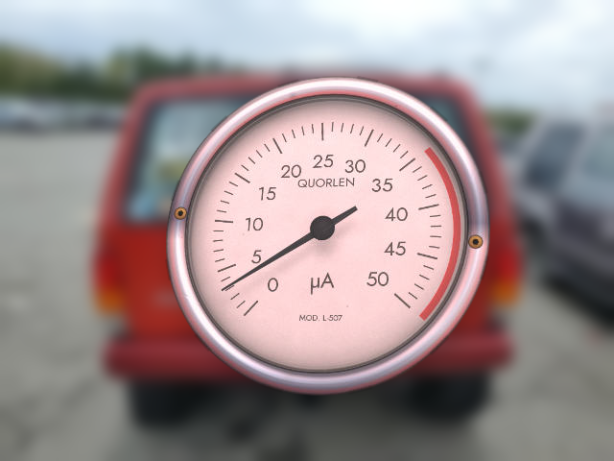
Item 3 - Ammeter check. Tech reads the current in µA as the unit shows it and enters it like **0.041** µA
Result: **3** µA
